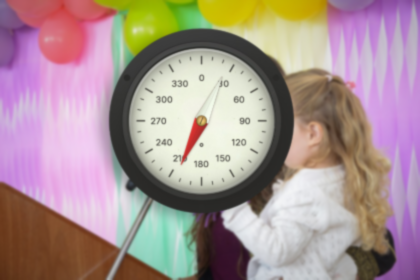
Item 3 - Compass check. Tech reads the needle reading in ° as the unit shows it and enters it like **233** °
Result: **205** °
